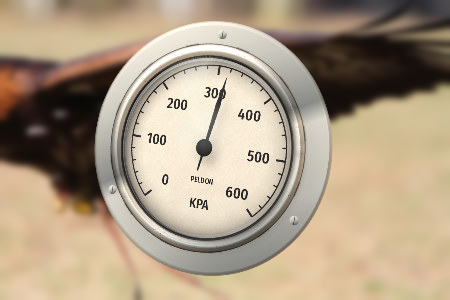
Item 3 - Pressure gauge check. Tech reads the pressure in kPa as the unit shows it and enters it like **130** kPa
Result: **320** kPa
